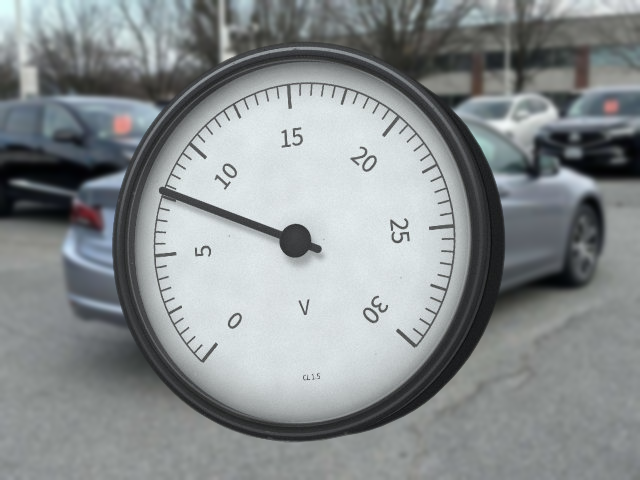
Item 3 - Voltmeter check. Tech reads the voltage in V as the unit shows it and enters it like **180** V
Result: **7.75** V
